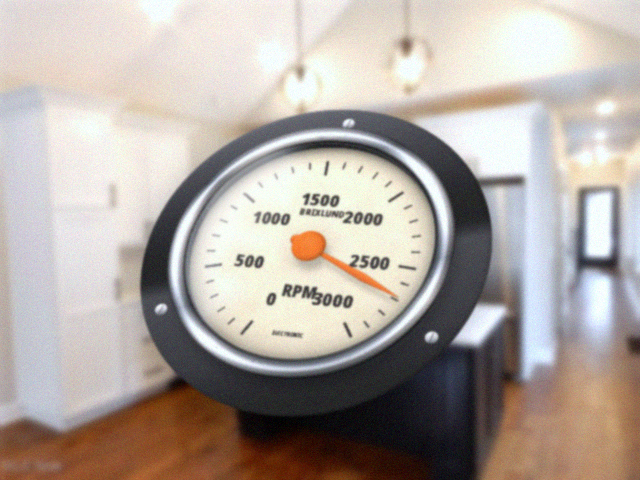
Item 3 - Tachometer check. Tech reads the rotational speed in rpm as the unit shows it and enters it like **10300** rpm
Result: **2700** rpm
